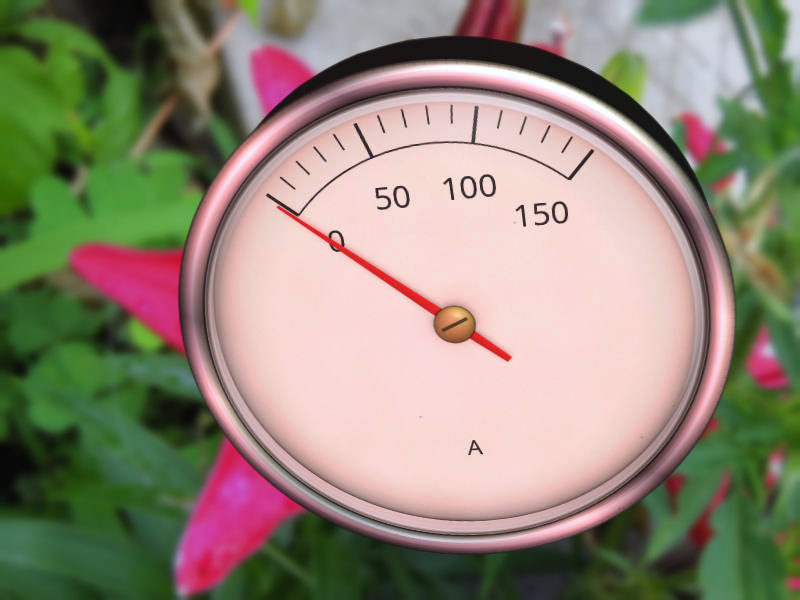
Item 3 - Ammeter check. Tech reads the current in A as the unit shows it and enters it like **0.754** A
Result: **0** A
